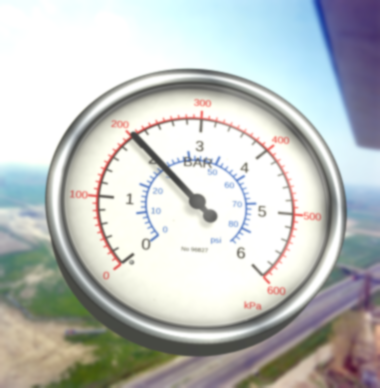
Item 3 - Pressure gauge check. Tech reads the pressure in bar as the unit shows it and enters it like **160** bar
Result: **2** bar
